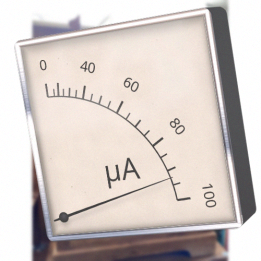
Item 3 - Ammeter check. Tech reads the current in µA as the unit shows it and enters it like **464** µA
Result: **92.5** µA
